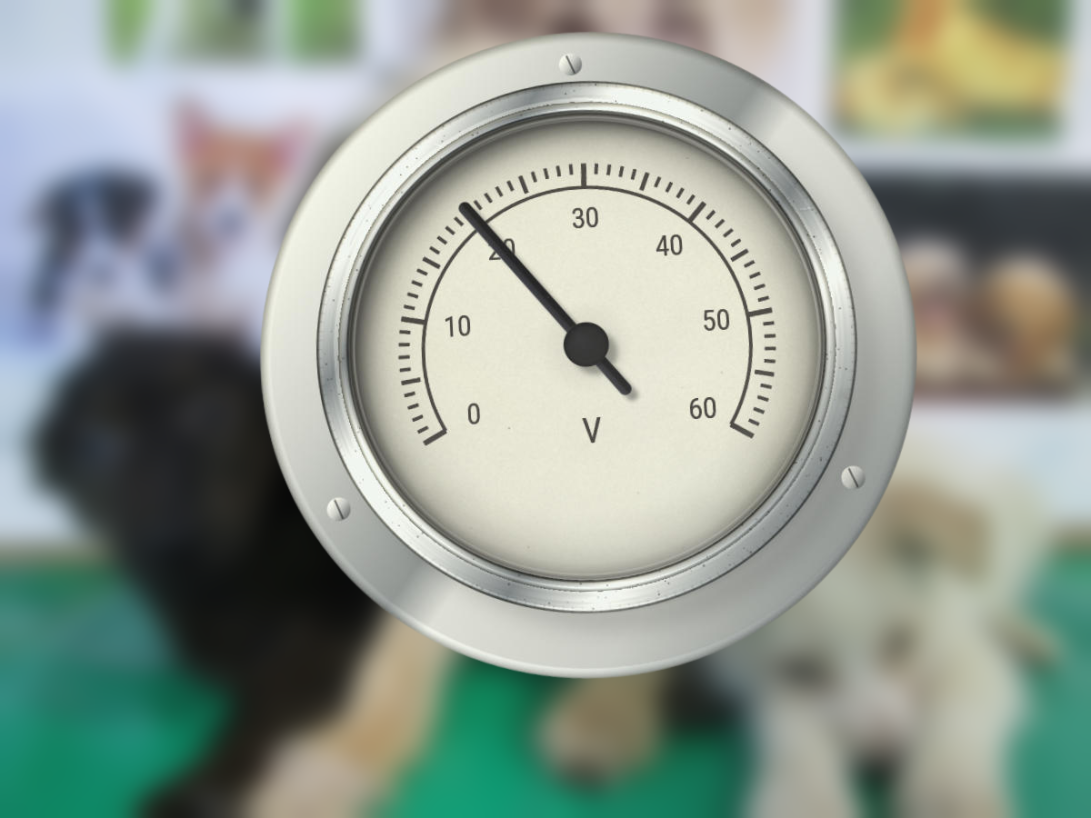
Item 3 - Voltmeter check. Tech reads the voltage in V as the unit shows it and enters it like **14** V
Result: **20** V
